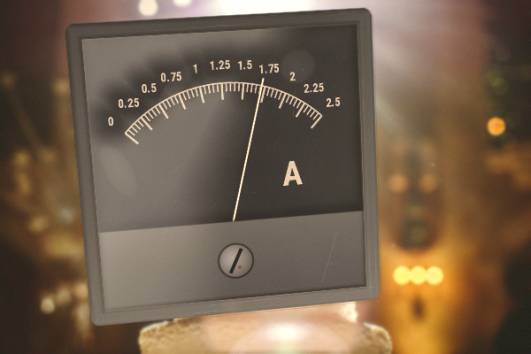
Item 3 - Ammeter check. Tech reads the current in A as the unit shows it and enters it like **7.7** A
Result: **1.7** A
